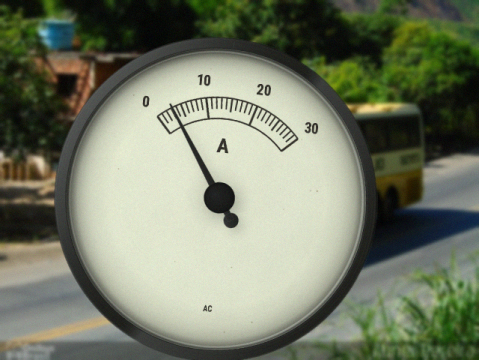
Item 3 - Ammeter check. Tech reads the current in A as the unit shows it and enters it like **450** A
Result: **3** A
